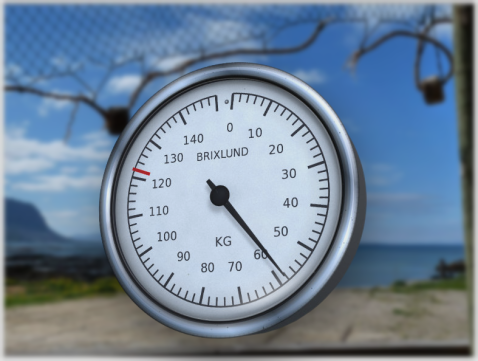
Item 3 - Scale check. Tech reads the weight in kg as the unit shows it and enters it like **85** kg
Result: **58** kg
